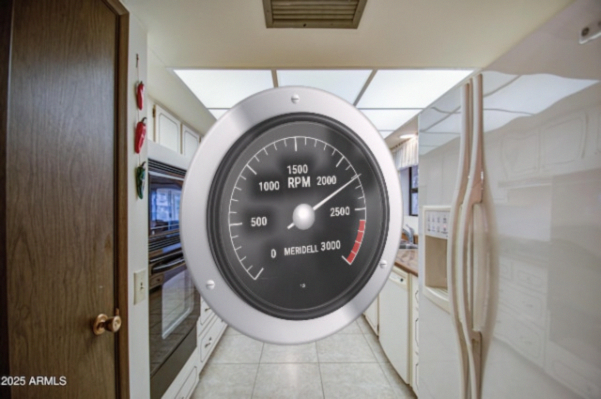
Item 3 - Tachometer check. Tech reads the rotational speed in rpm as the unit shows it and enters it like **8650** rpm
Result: **2200** rpm
